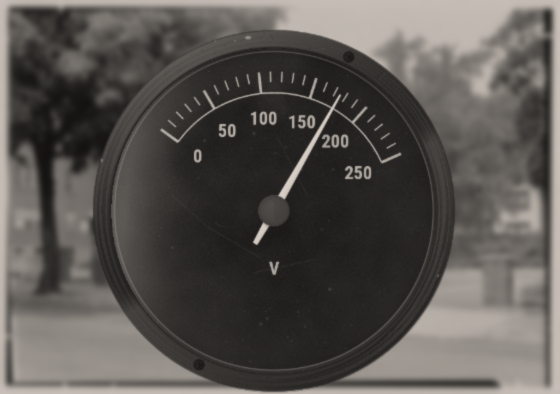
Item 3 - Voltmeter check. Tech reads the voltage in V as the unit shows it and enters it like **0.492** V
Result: **175** V
